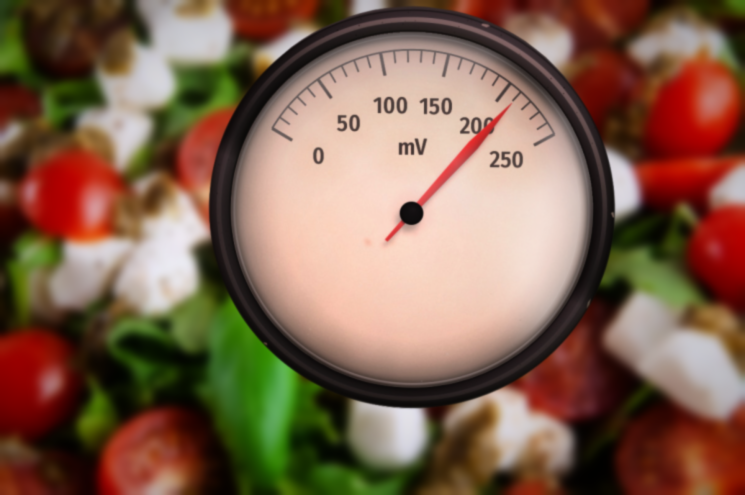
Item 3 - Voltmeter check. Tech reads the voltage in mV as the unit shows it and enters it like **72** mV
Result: **210** mV
